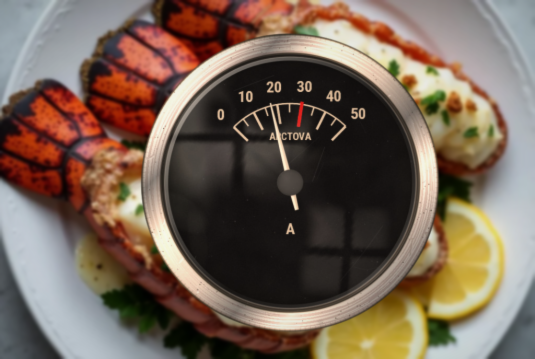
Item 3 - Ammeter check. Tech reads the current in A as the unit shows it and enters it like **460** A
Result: **17.5** A
